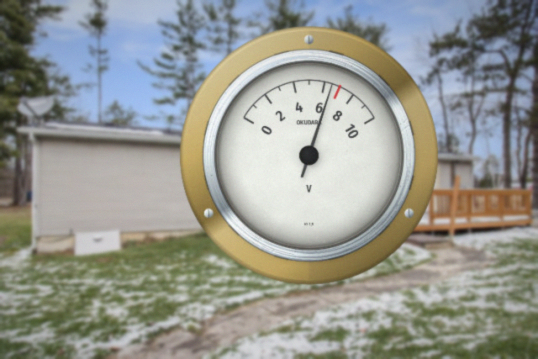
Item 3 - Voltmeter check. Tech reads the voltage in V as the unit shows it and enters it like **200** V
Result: **6.5** V
